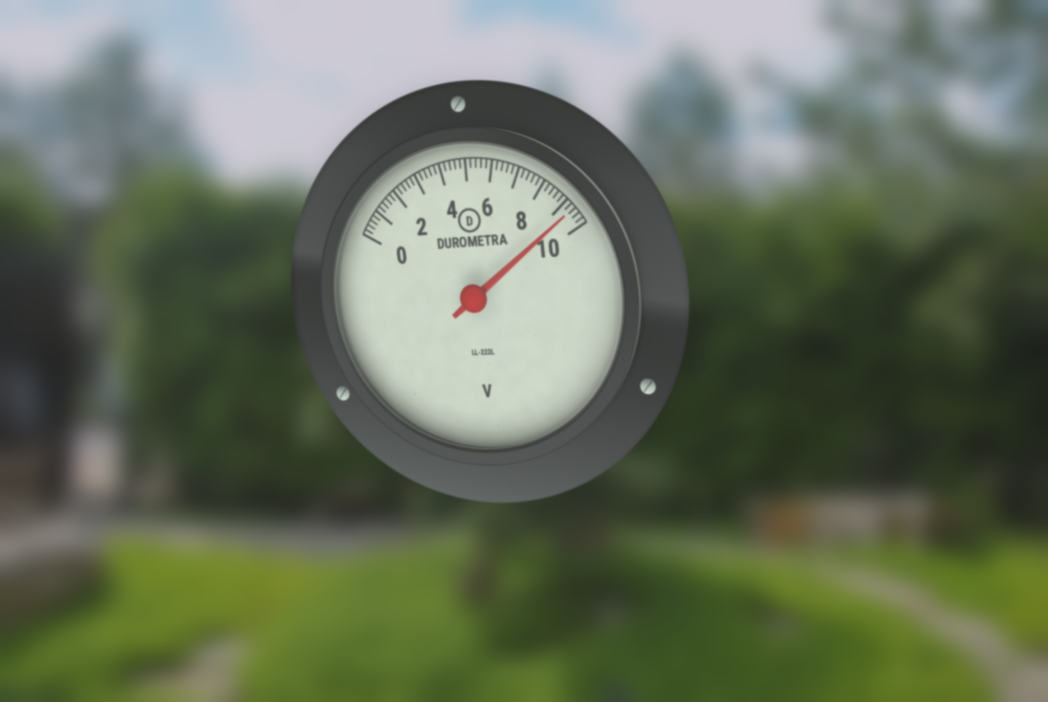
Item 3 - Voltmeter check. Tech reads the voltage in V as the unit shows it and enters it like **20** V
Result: **9.4** V
